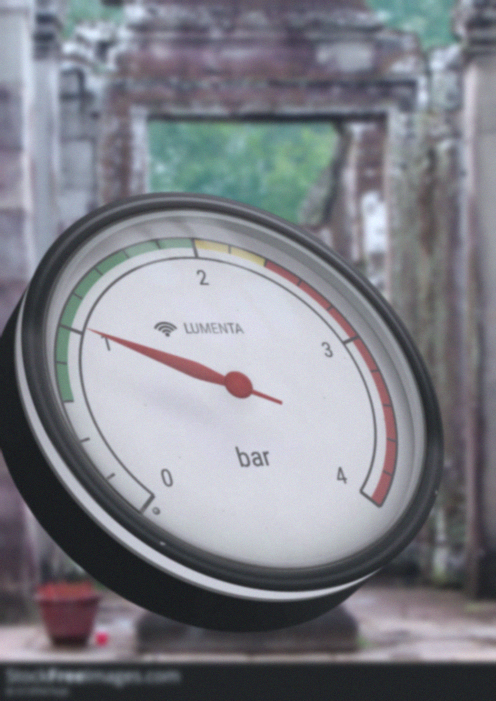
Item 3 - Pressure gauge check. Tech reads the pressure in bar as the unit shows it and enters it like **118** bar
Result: **1** bar
